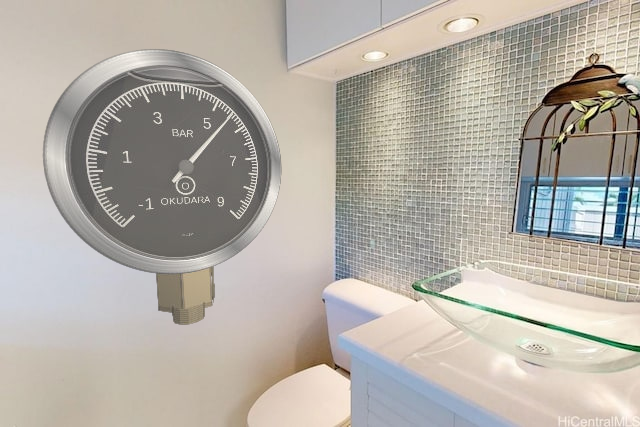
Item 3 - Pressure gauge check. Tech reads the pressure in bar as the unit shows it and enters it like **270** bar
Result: **5.5** bar
